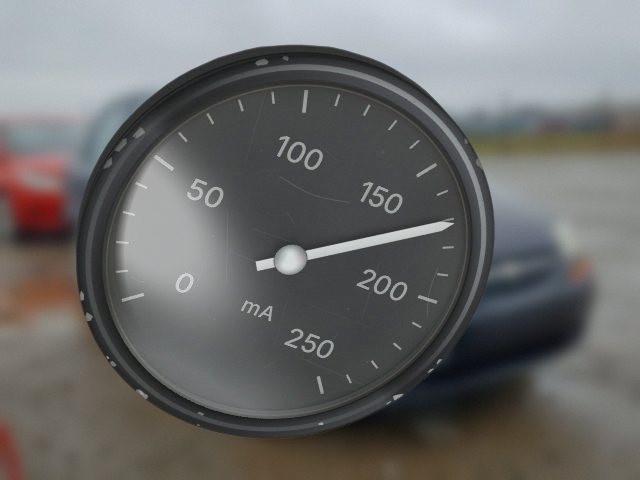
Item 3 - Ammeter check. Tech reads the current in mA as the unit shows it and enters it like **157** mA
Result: **170** mA
